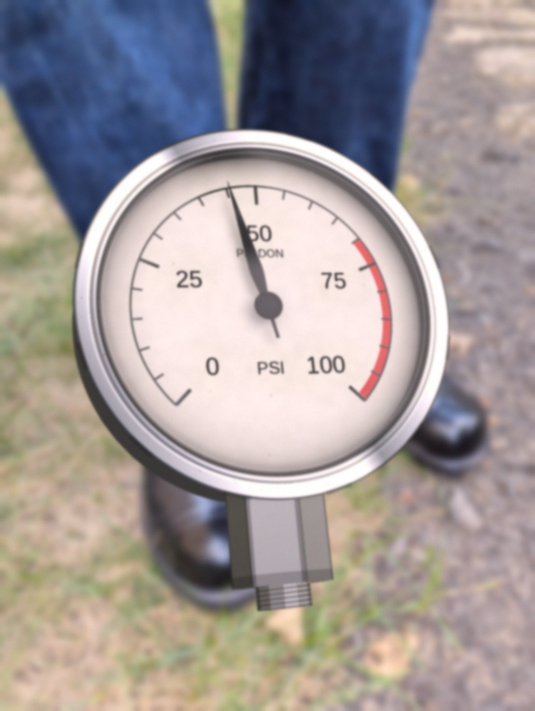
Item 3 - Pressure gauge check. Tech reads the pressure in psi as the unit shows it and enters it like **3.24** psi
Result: **45** psi
